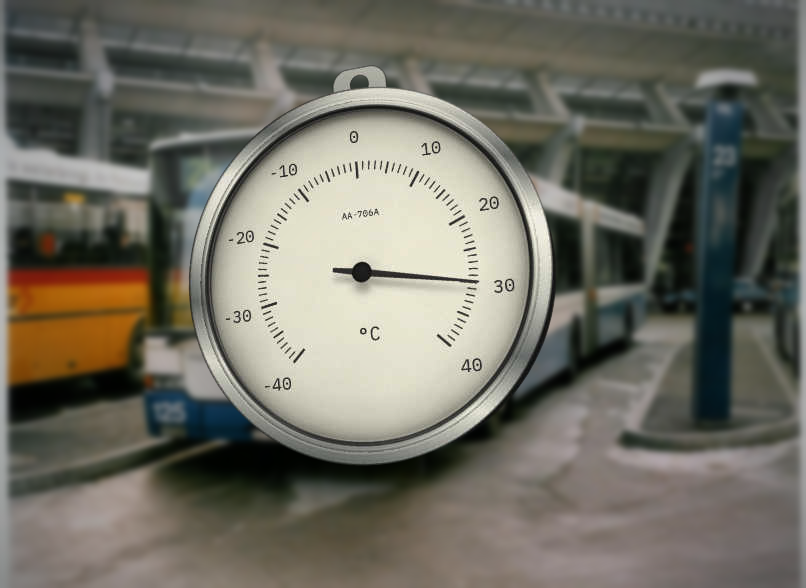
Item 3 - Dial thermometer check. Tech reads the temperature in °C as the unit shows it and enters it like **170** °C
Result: **30** °C
